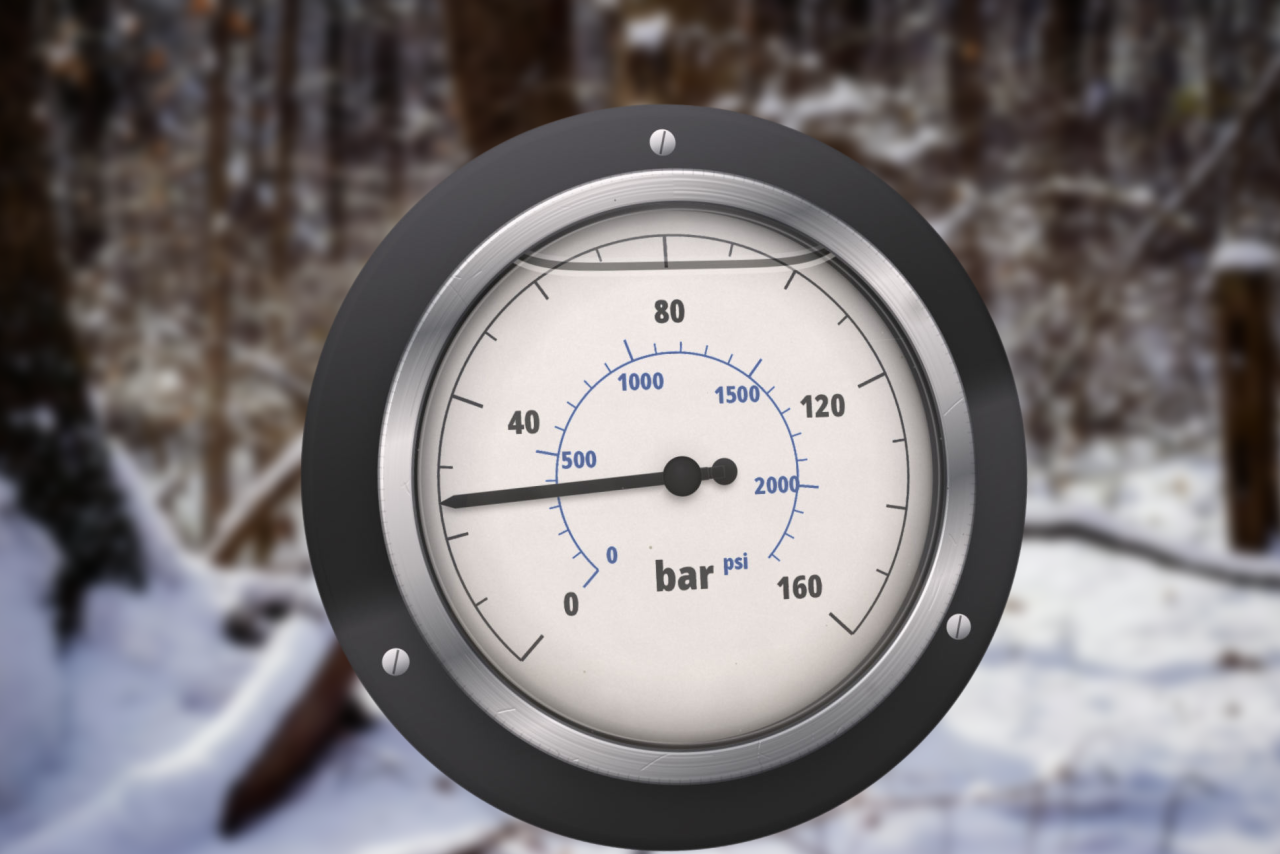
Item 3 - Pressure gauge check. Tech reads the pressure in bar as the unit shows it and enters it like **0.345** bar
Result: **25** bar
